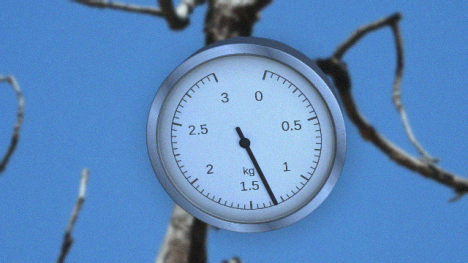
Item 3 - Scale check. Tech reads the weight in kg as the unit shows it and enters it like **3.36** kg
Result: **1.3** kg
